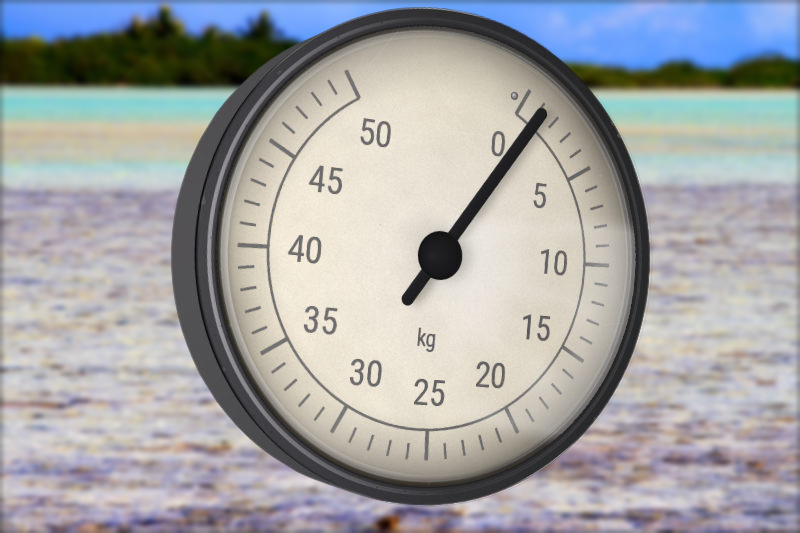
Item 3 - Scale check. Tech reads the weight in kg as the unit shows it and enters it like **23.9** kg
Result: **1** kg
